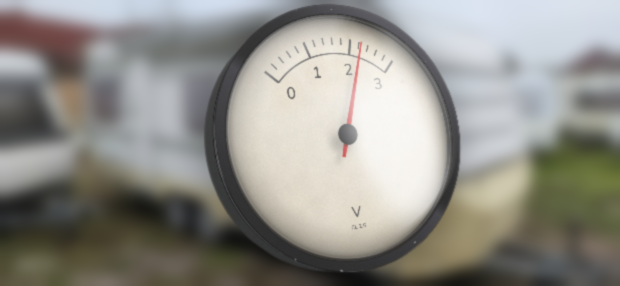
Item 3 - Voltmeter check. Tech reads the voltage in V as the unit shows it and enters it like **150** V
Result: **2.2** V
